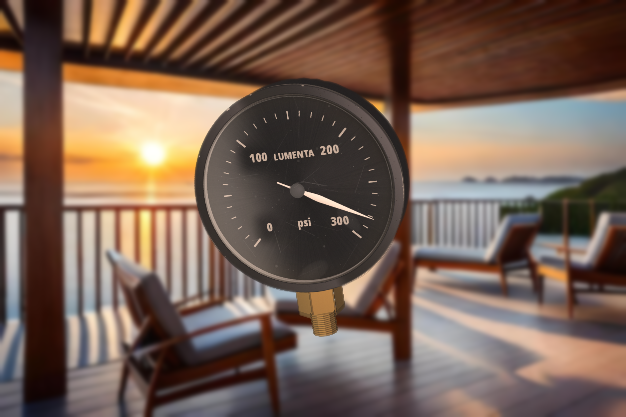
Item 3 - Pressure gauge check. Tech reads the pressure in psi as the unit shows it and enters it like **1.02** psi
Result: **280** psi
